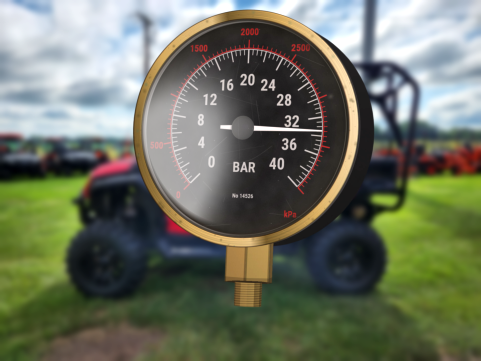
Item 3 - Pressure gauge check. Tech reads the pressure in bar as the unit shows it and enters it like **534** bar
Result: **33.5** bar
